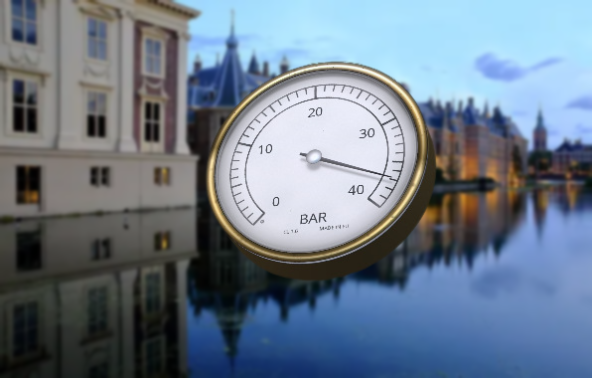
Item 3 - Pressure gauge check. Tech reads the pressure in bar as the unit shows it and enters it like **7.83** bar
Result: **37** bar
